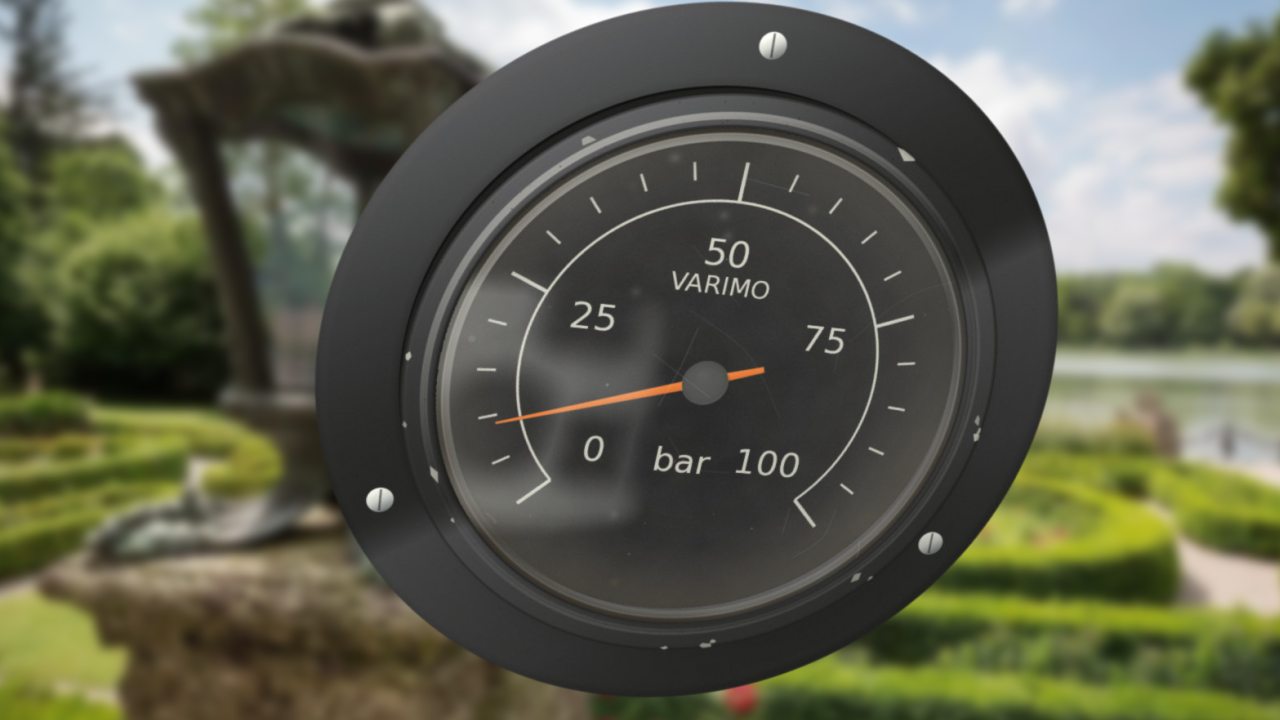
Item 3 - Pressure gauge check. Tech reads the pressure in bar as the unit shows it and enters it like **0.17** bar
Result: **10** bar
